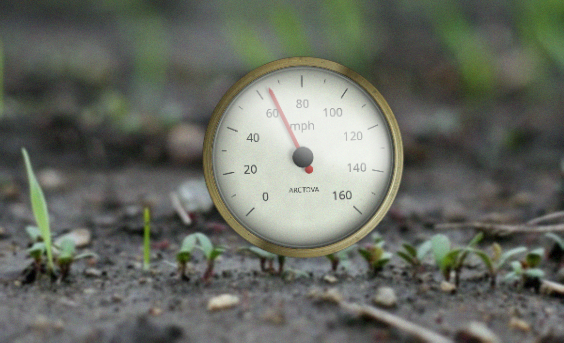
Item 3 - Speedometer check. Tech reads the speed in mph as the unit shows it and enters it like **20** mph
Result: **65** mph
